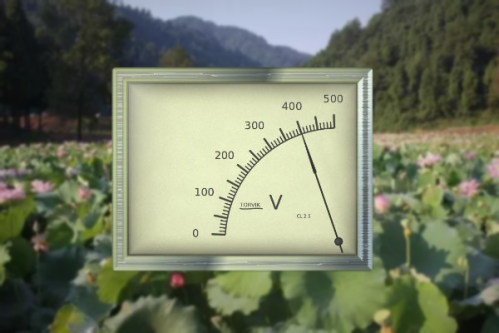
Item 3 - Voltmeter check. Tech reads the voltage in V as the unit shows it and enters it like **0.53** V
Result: **400** V
